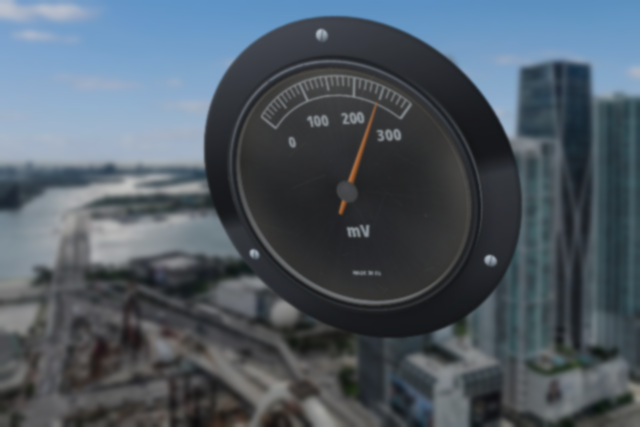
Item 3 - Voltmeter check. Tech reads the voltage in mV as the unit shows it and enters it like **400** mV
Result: **250** mV
